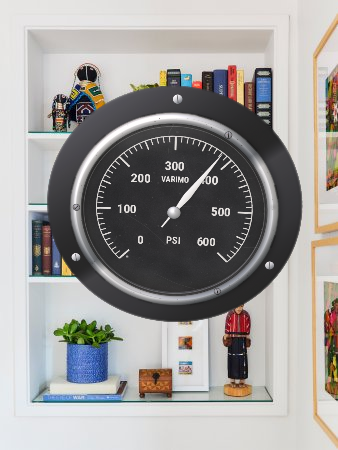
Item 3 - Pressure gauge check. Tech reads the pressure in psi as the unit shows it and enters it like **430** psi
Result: **380** psi
